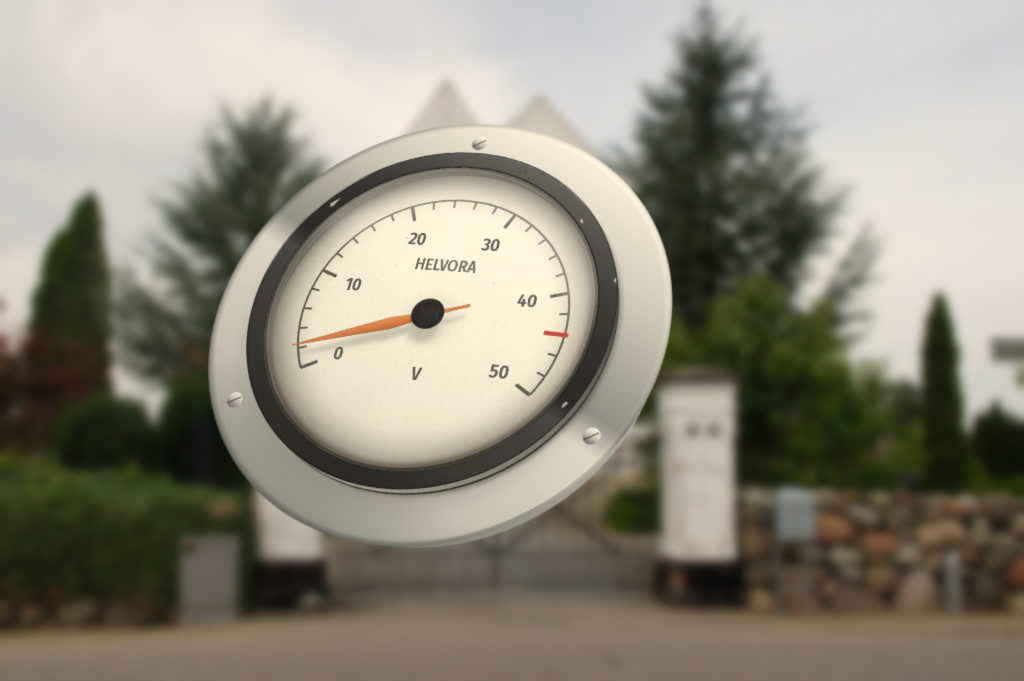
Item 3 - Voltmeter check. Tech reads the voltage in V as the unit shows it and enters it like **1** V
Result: **2** V
